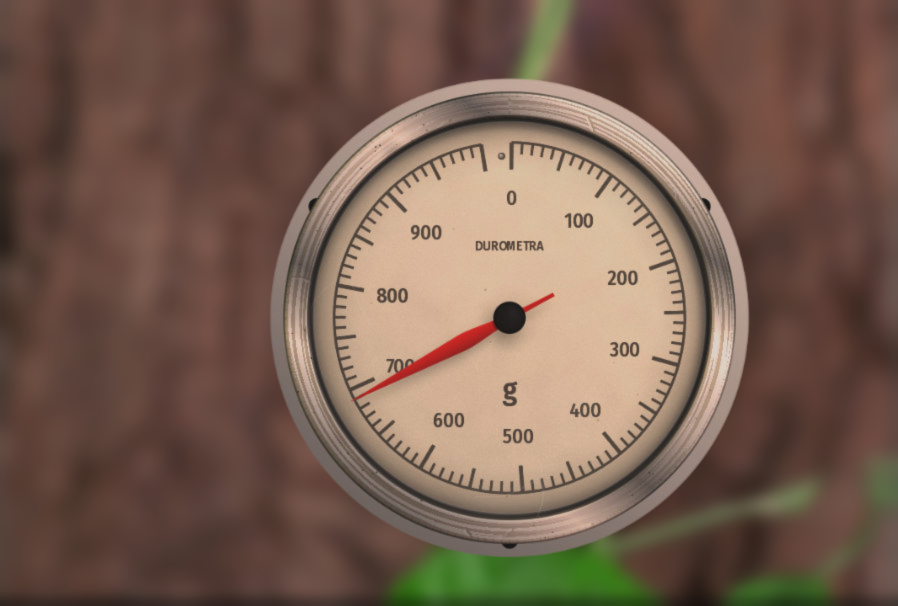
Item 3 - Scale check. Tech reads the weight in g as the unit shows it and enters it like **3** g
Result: **690** g
